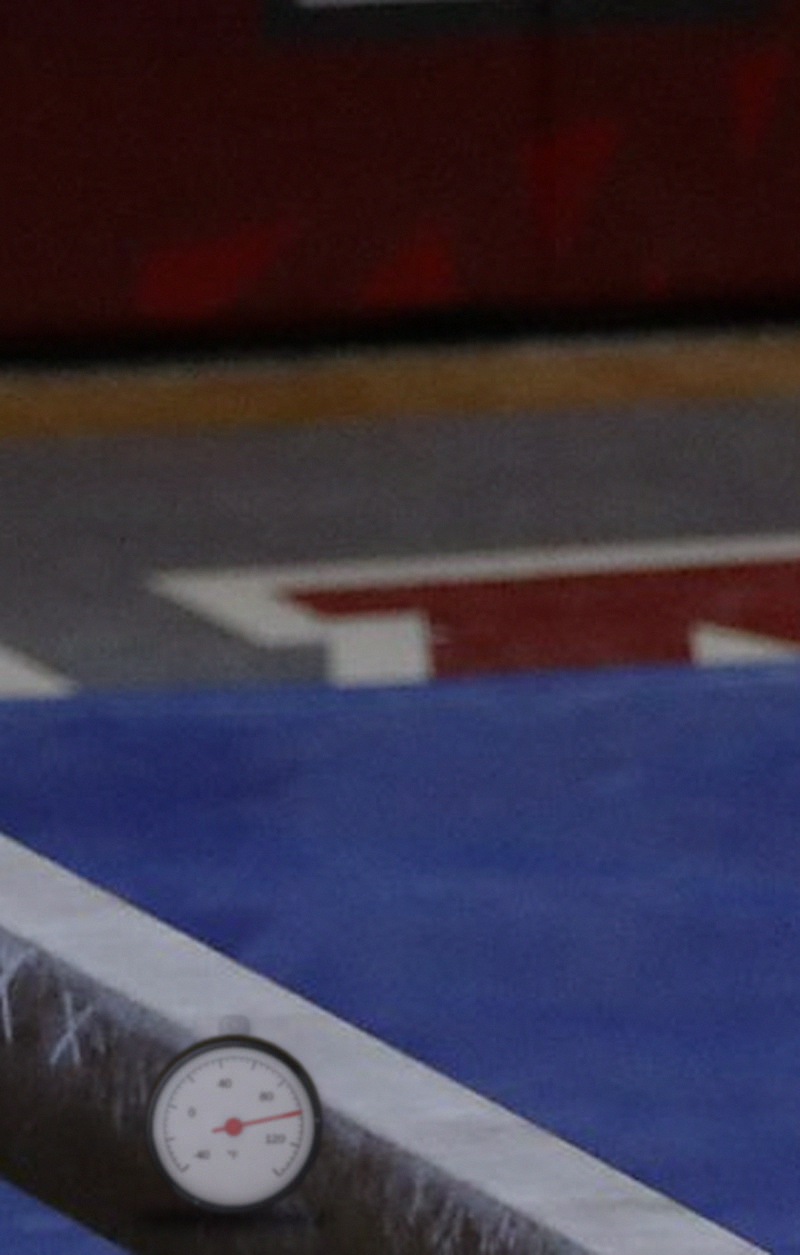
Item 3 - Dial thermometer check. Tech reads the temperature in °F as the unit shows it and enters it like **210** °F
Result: **100** °F
